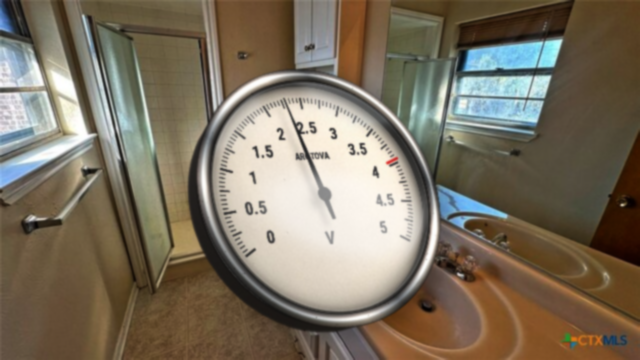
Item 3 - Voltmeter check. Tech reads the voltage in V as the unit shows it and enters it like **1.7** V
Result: **2.25** V
